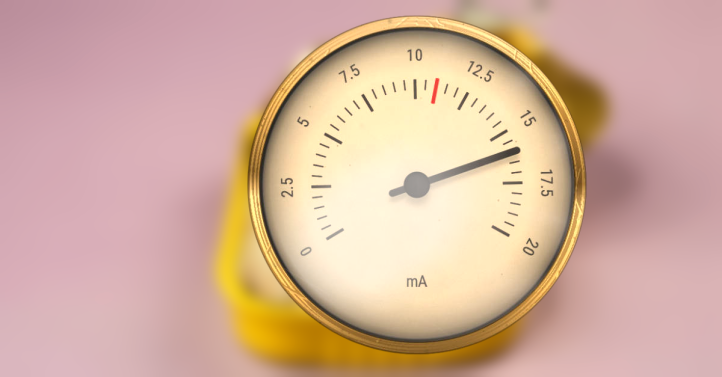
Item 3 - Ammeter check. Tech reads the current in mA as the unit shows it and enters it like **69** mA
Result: **16** mA
